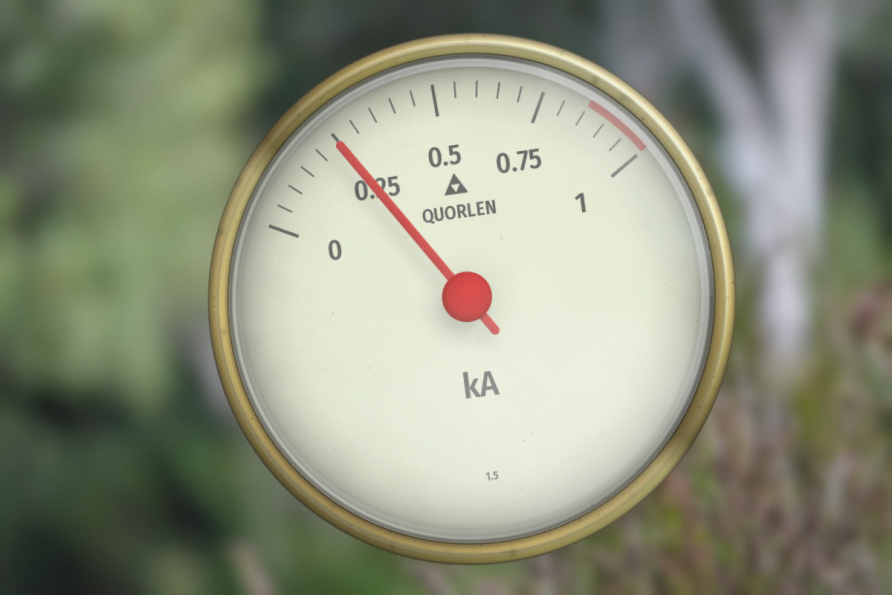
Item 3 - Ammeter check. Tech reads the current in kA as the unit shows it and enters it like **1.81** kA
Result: **0.25** kA
